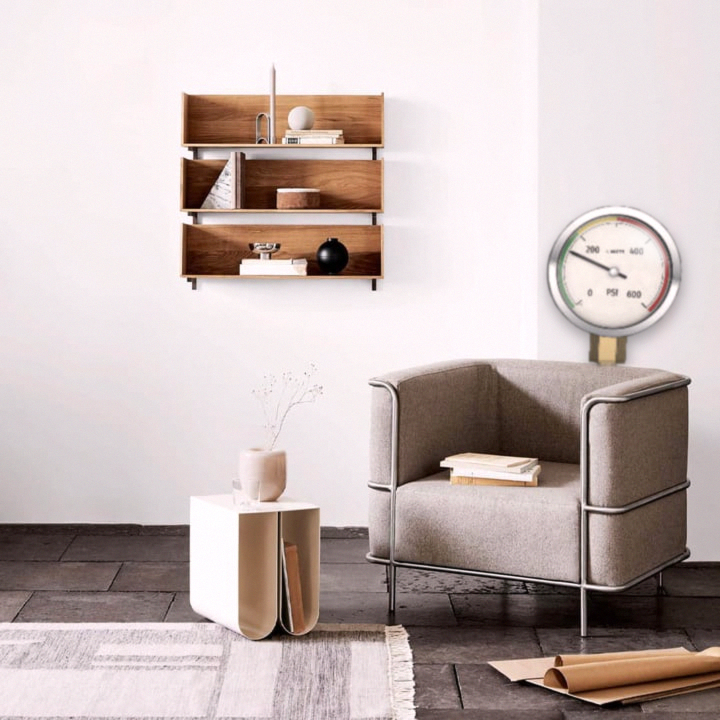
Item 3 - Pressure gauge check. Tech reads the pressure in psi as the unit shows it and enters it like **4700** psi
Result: **150** psi
